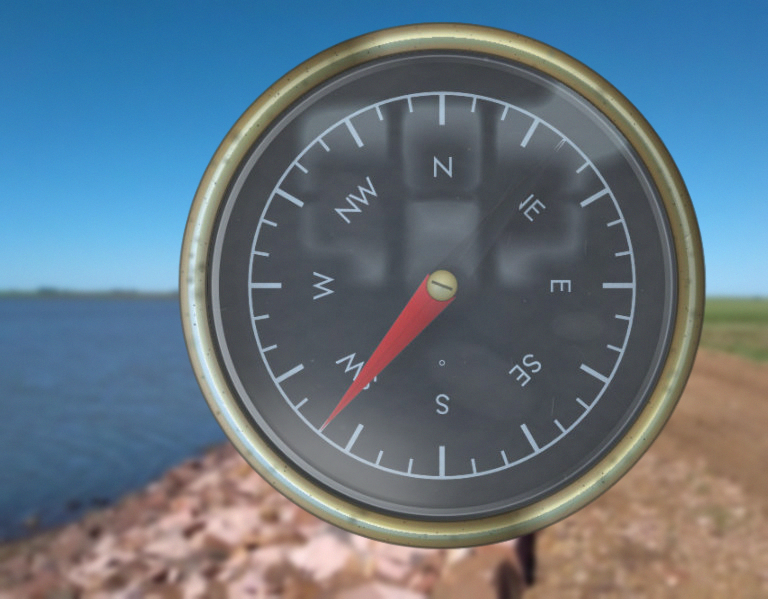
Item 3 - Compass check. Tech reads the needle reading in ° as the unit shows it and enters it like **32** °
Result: **220** °
